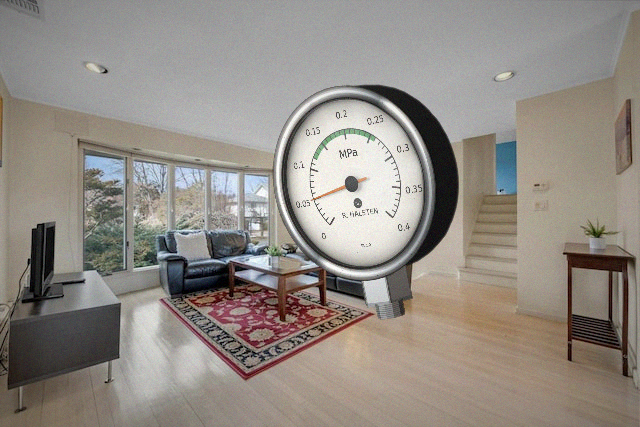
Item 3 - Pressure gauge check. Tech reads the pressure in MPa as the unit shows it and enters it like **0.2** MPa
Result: **0.05** MPa
